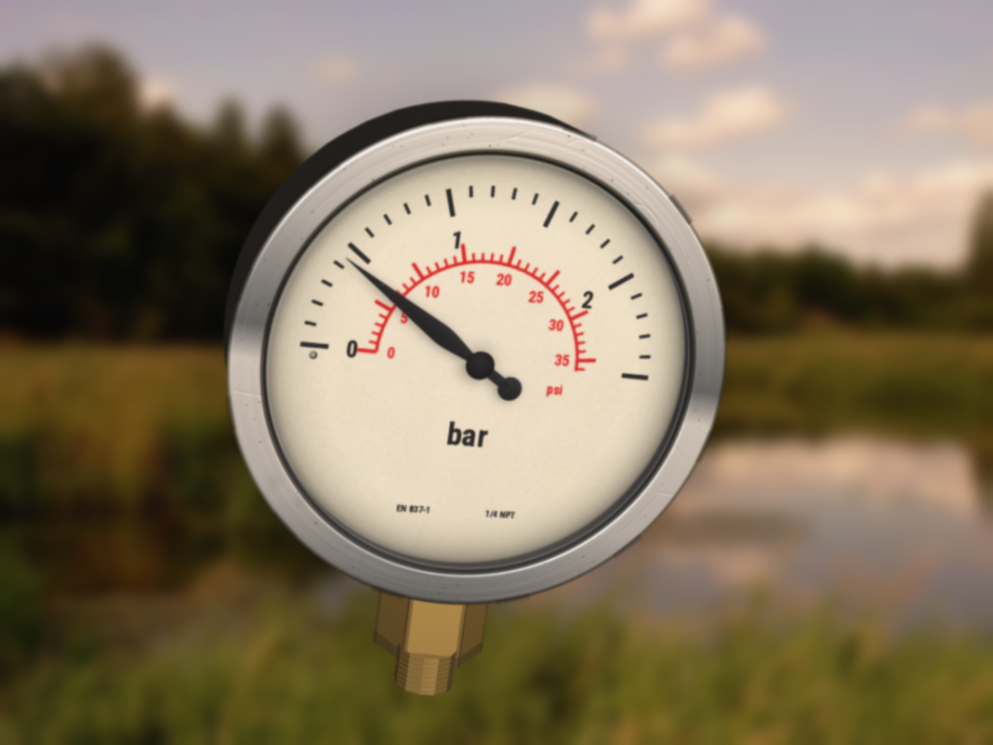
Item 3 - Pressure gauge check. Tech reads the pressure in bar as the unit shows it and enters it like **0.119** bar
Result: **0.45** bar
